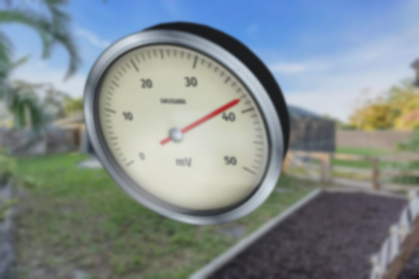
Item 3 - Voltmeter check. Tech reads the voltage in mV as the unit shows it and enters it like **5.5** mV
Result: **38** mV
